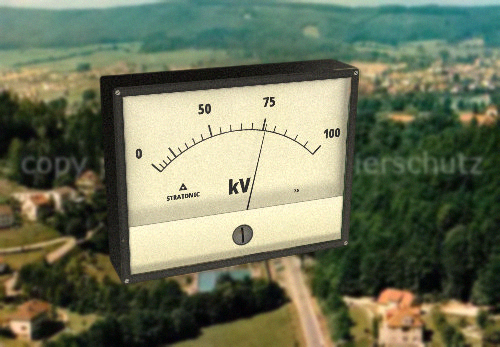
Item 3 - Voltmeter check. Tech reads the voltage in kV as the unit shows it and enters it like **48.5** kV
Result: **75** kV
